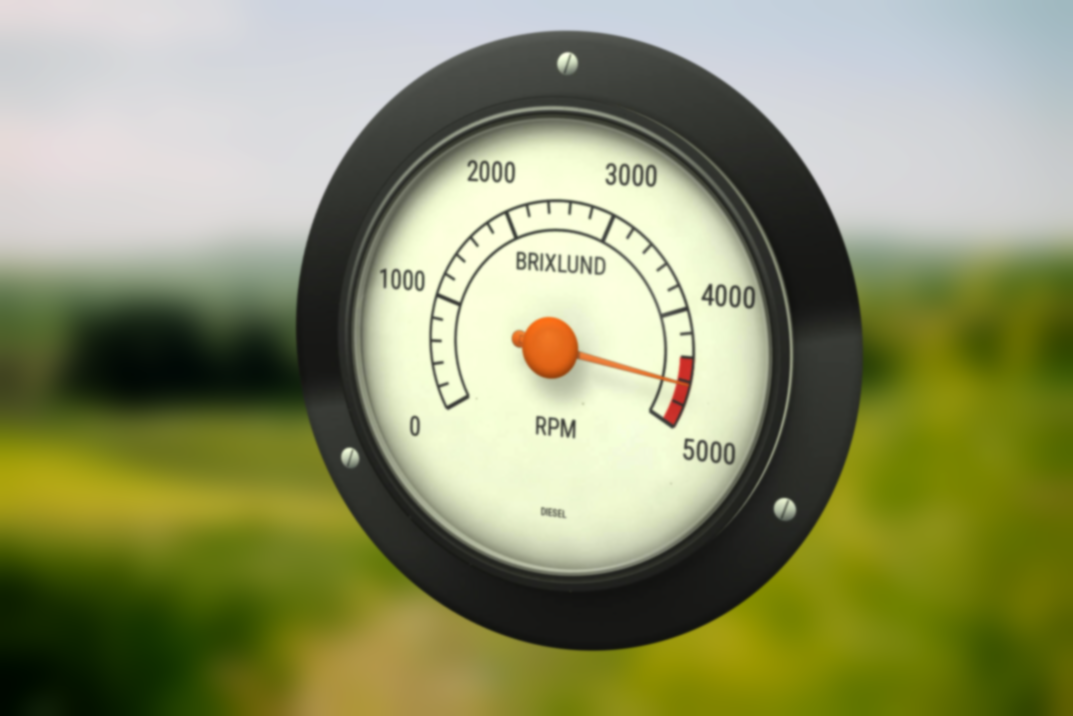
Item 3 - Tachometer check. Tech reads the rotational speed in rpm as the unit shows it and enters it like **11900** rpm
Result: **4600** rpm
